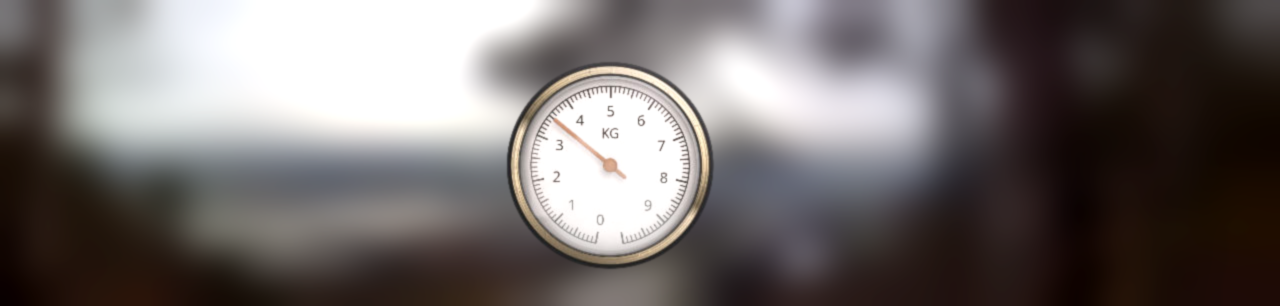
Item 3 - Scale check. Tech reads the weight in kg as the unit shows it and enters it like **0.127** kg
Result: **3.5** kg
